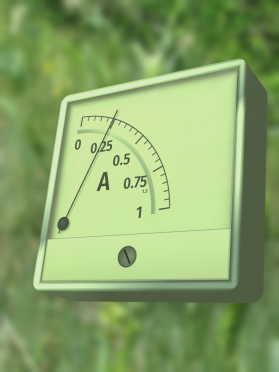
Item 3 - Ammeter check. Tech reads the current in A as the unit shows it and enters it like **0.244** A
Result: **0.25** A
